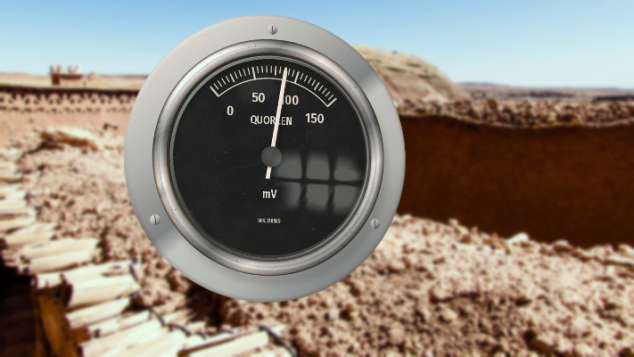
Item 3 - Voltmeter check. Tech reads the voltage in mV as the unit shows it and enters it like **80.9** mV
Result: **85** mV
